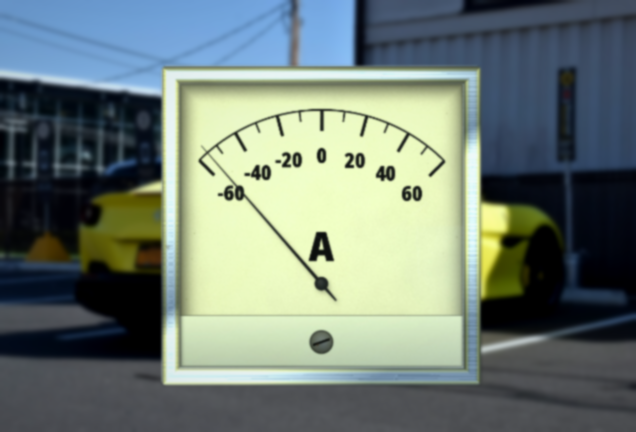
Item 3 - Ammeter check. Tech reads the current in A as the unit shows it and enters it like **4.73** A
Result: **-55** A
